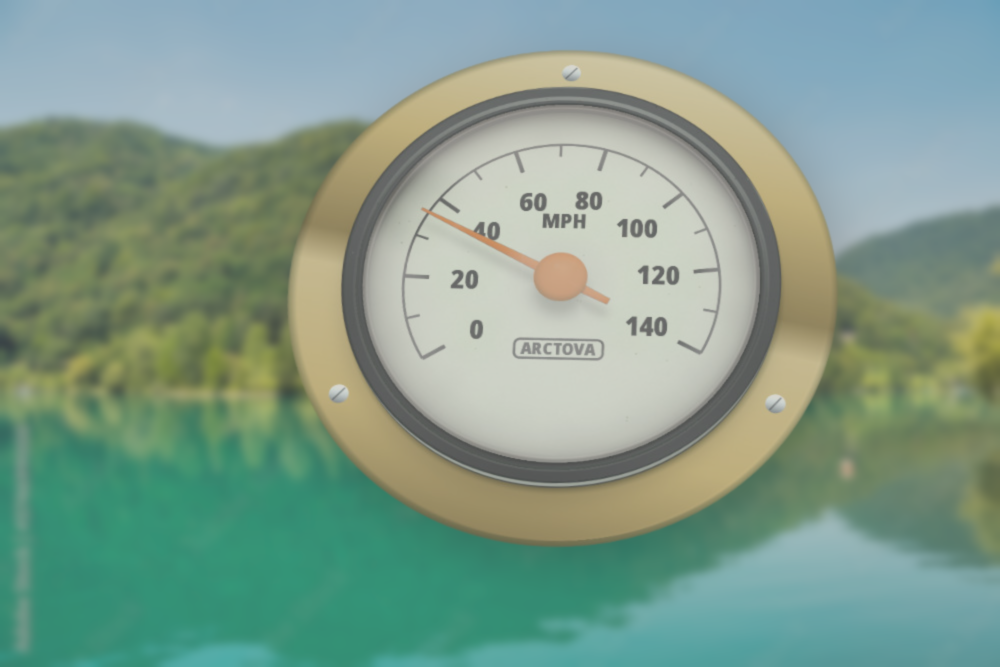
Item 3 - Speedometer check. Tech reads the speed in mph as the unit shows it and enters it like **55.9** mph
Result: **35** mph
